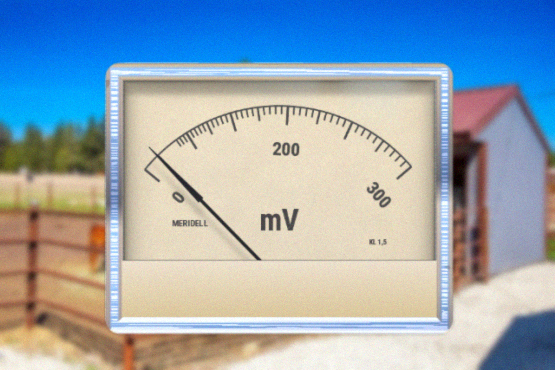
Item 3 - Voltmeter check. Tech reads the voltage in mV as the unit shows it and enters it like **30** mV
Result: **50** mV
